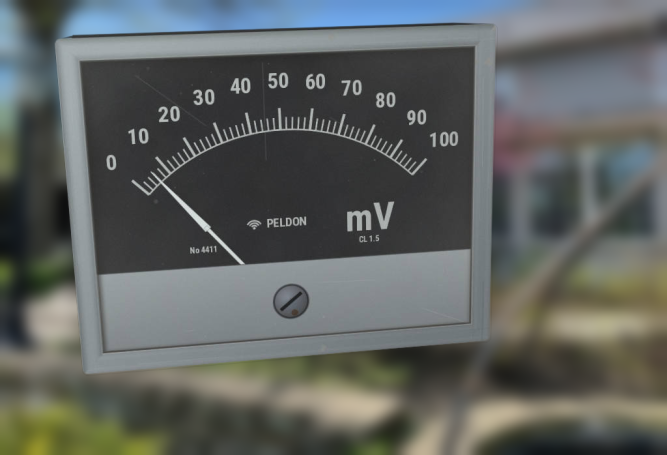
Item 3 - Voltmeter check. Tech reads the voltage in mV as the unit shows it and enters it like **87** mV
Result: **6** mV
